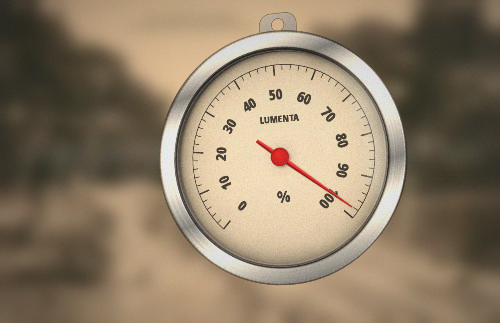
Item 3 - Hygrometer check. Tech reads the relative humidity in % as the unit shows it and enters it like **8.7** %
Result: **98** %
